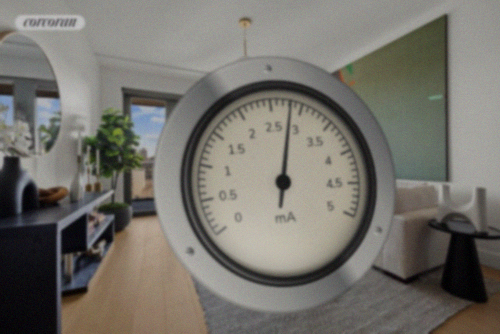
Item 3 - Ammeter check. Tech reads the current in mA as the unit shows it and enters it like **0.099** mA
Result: **2.8** mA
